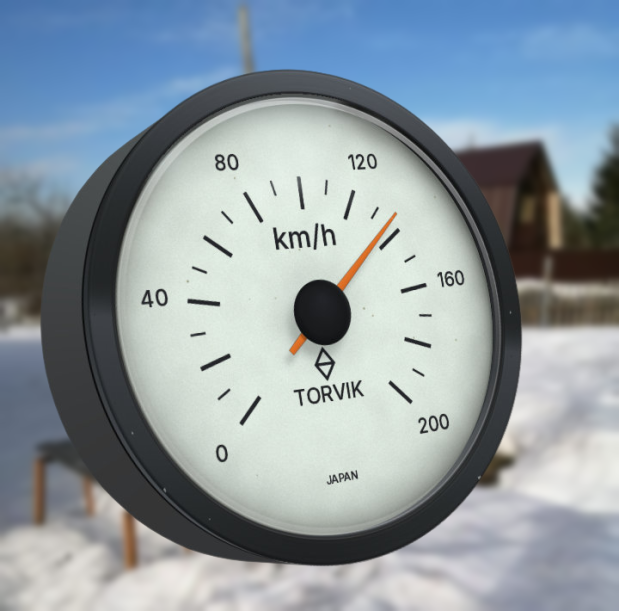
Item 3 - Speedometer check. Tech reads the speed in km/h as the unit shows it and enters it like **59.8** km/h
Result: **135** km/h
